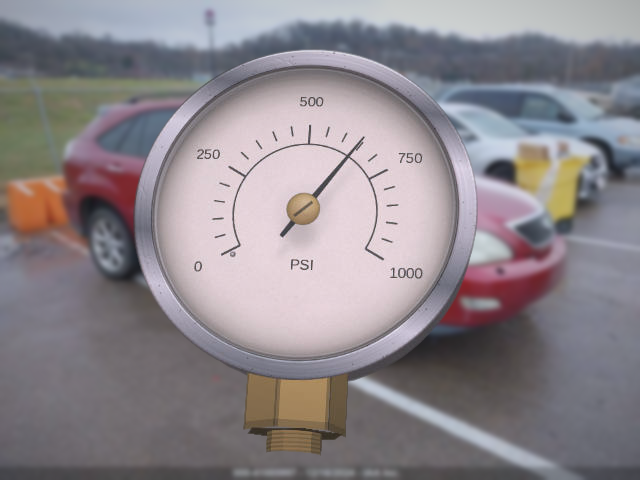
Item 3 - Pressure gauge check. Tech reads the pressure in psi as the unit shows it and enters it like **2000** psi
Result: **650** psi
